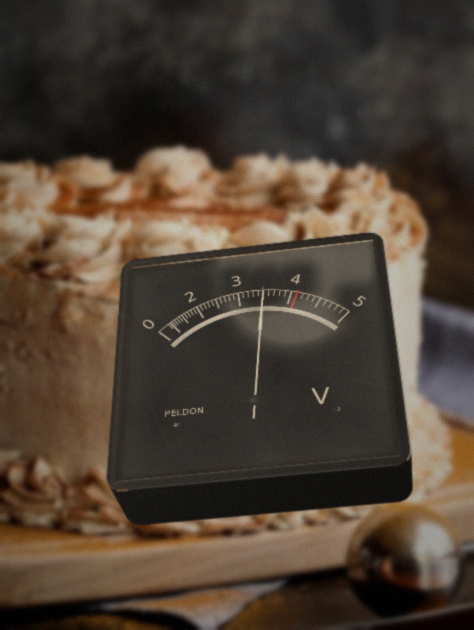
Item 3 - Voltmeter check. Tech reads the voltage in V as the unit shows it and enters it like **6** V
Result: **3.5** V
